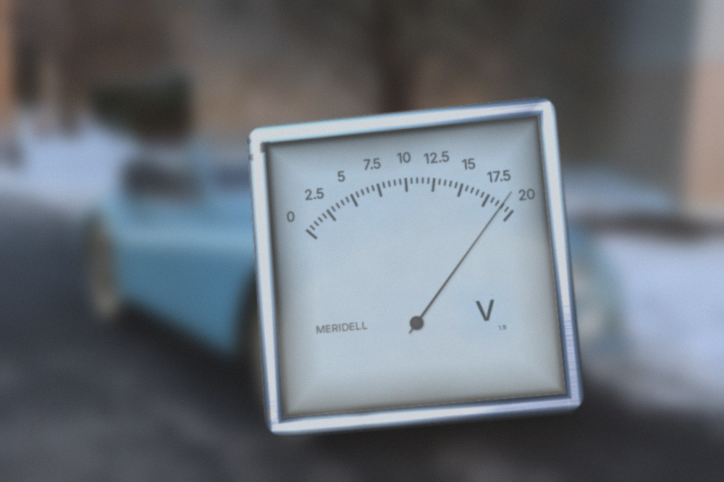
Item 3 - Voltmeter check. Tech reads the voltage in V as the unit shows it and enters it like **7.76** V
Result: **19** V
